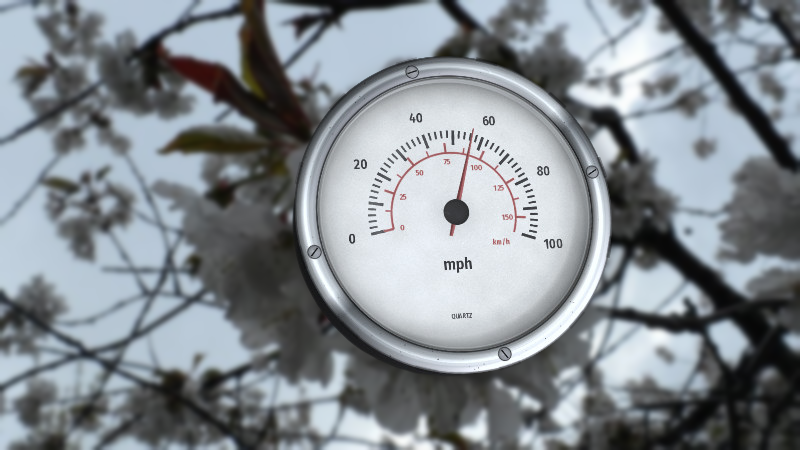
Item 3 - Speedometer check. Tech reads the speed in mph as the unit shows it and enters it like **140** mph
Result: **56** mph
